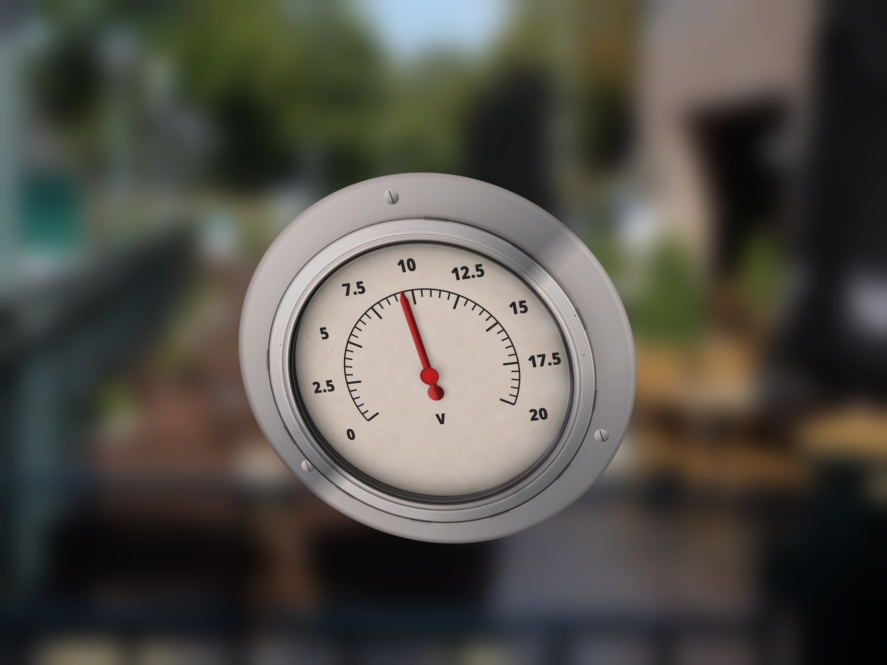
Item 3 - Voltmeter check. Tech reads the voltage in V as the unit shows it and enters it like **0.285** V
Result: **9.5** V
